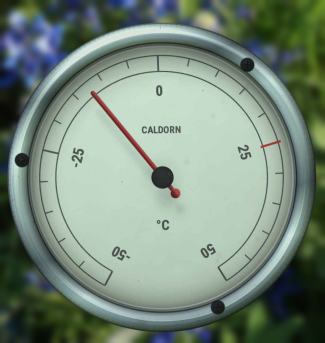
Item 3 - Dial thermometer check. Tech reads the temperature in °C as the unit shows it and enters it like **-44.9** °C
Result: **-12.5** °C
